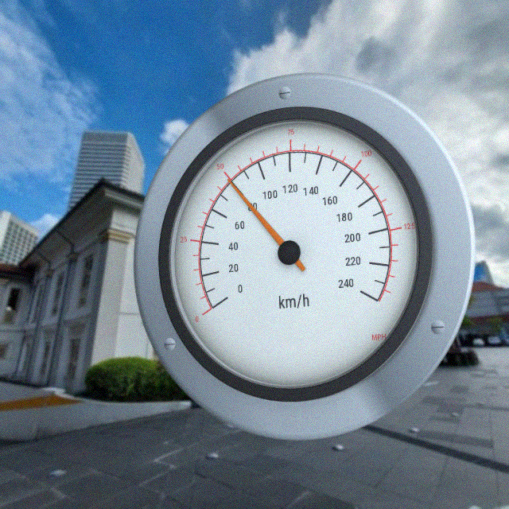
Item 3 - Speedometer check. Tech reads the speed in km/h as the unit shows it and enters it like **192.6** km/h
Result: **80** km/h
